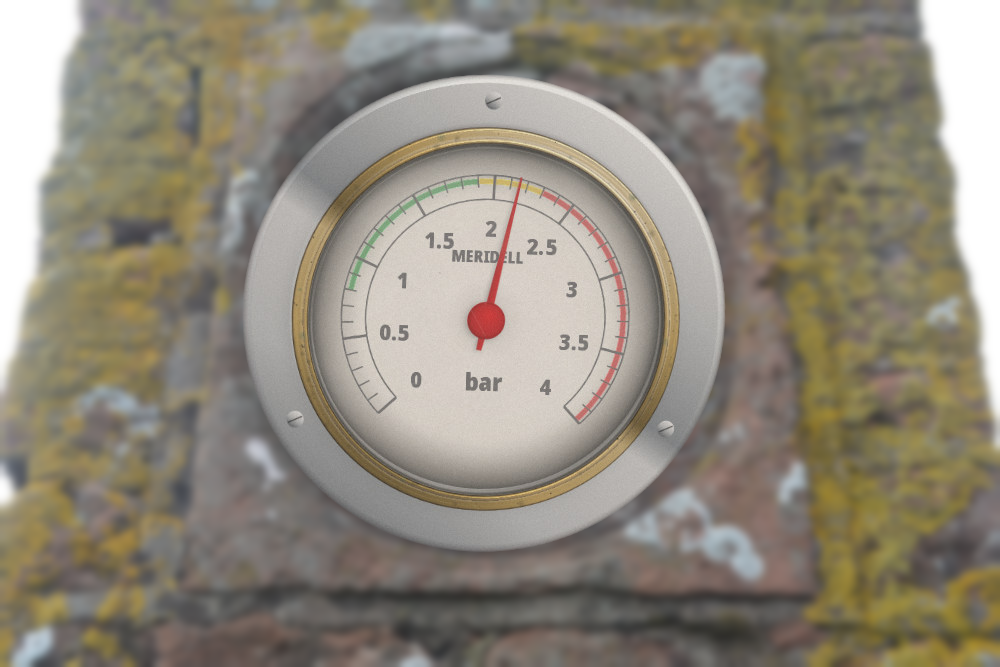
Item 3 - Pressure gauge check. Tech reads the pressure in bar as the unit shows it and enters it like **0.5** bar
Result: **2.15** bar
